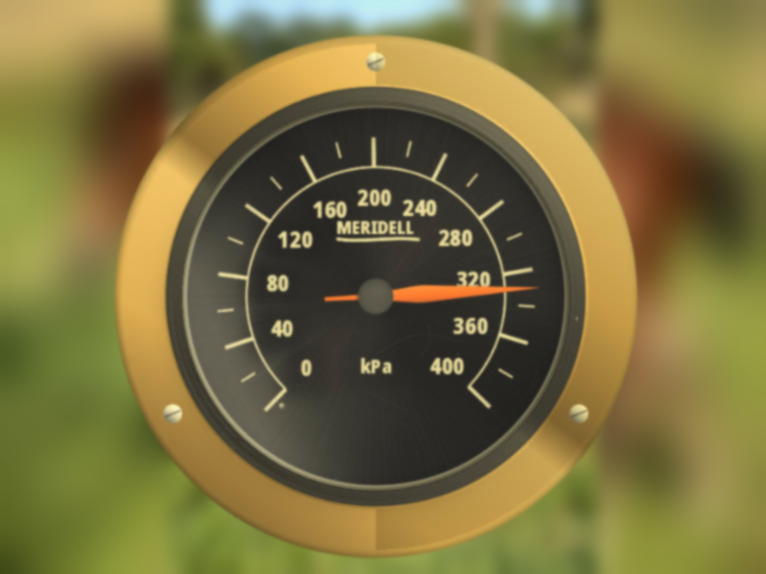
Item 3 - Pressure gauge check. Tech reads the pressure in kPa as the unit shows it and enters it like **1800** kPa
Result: **330** kPa
